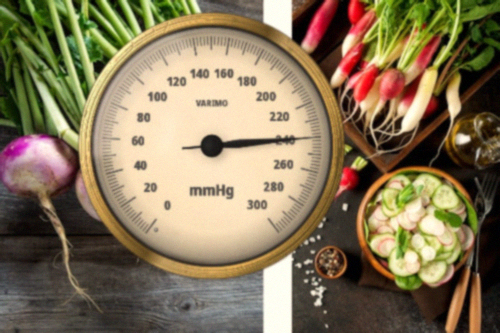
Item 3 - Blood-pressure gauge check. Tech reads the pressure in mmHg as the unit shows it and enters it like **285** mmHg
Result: **240** mmHg
